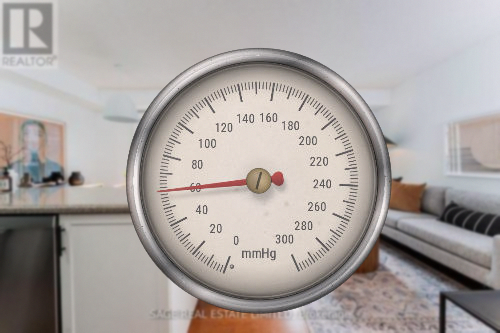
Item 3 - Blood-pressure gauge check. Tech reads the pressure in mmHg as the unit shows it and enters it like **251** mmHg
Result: **60** mmHg
